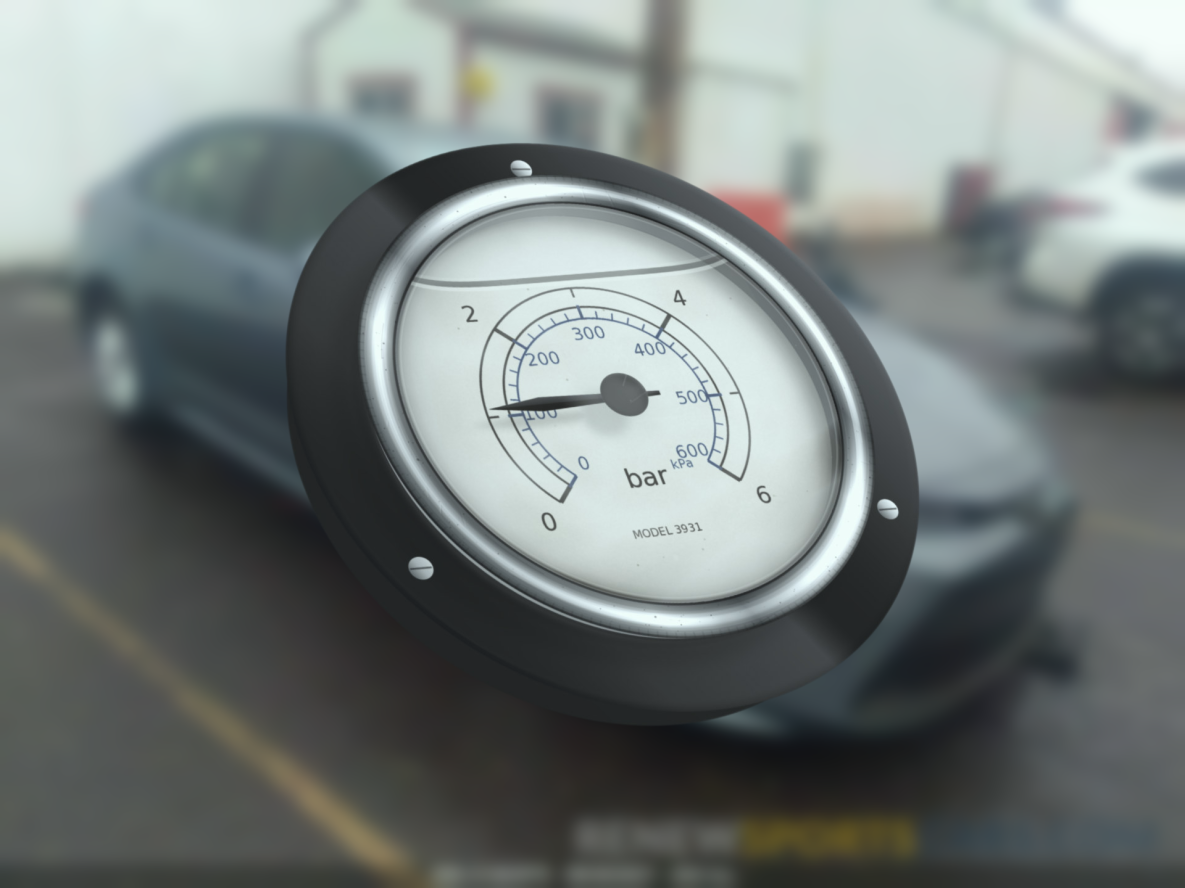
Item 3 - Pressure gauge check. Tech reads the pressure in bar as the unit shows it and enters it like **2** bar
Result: **1** bar
